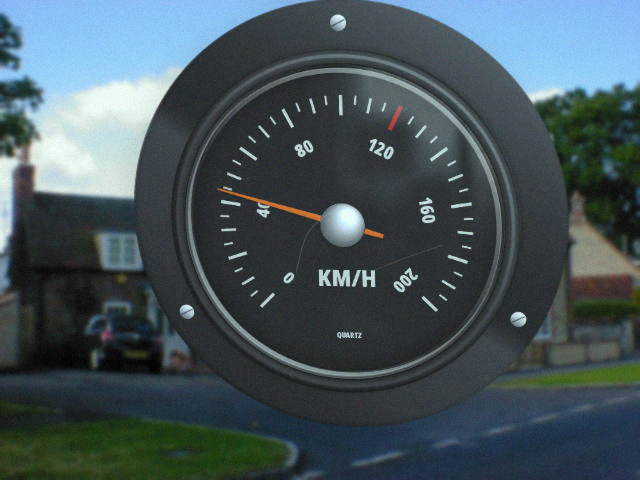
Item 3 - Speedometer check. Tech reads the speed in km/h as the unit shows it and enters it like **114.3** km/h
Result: **45** km/h
